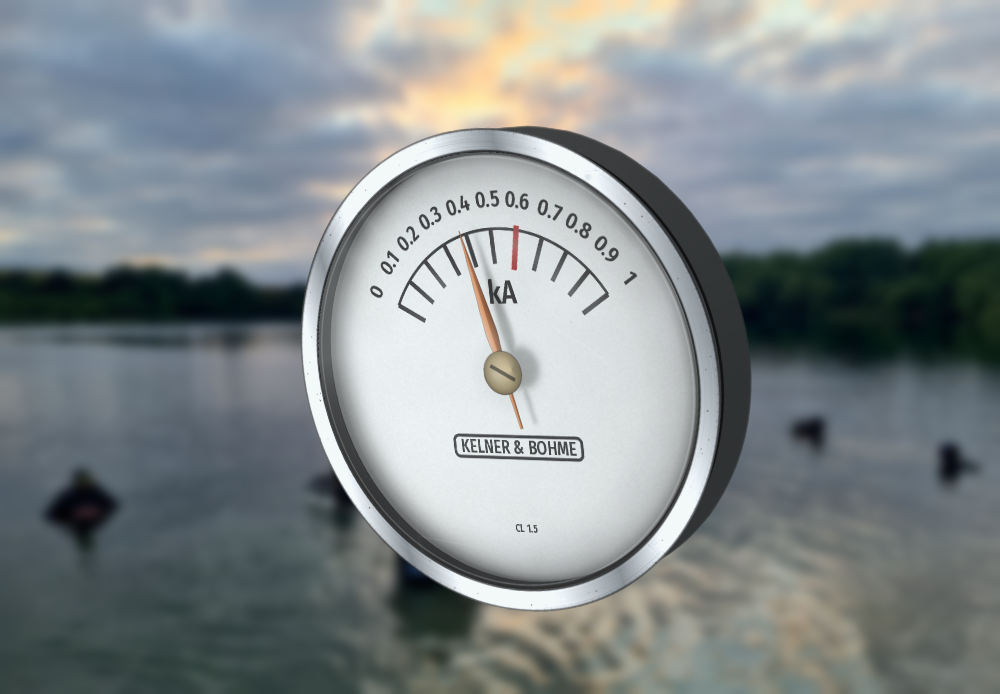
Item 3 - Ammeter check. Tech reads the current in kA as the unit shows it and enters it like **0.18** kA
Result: **0.4** kA
